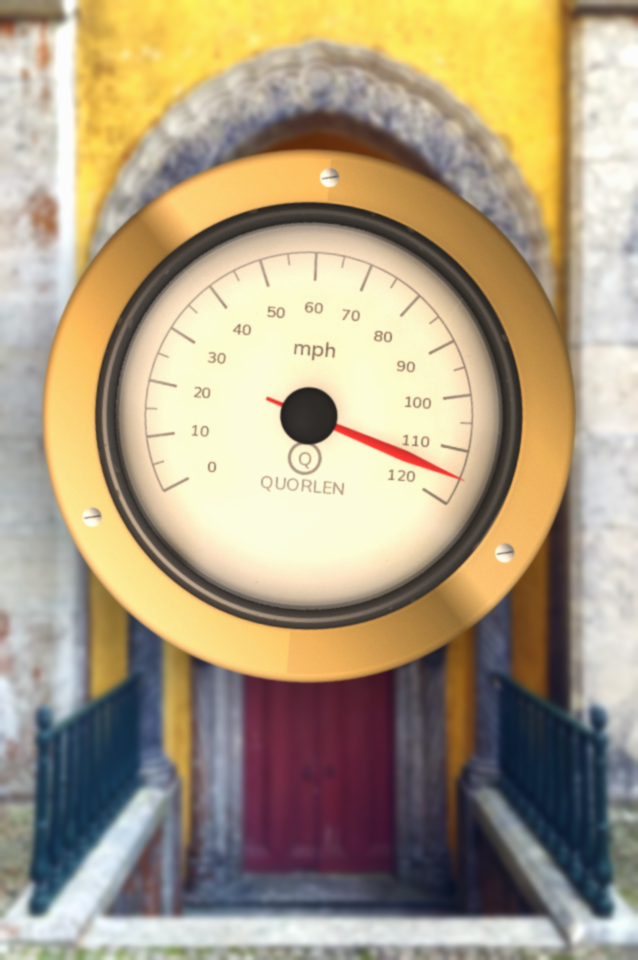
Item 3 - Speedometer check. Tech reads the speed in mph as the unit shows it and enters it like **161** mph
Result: **115** mph
